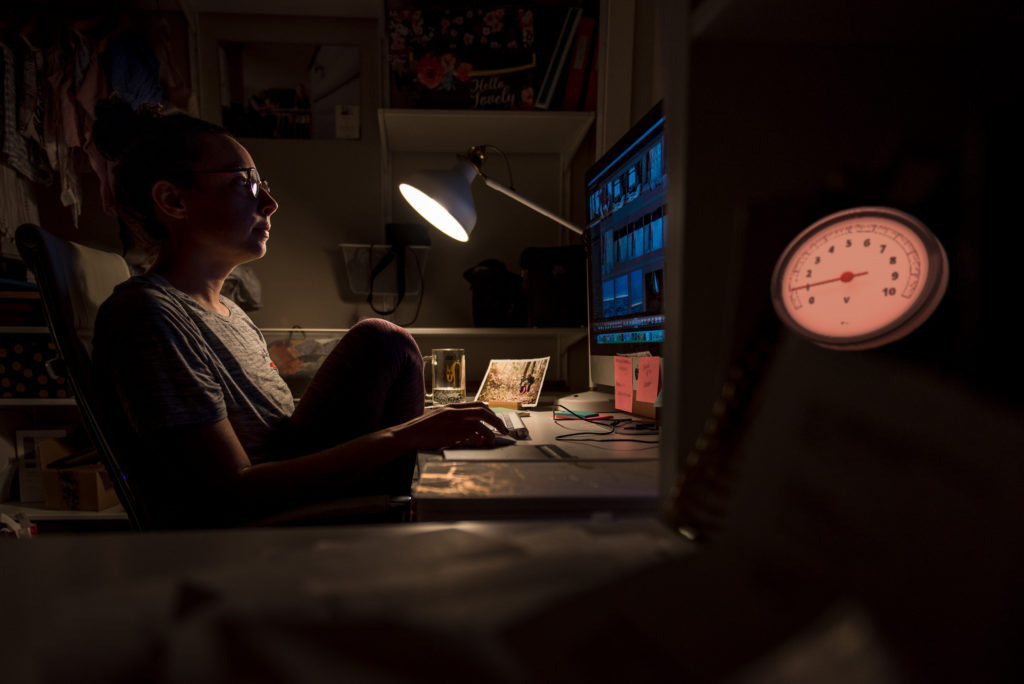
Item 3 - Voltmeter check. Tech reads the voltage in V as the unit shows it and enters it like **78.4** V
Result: **1** V
